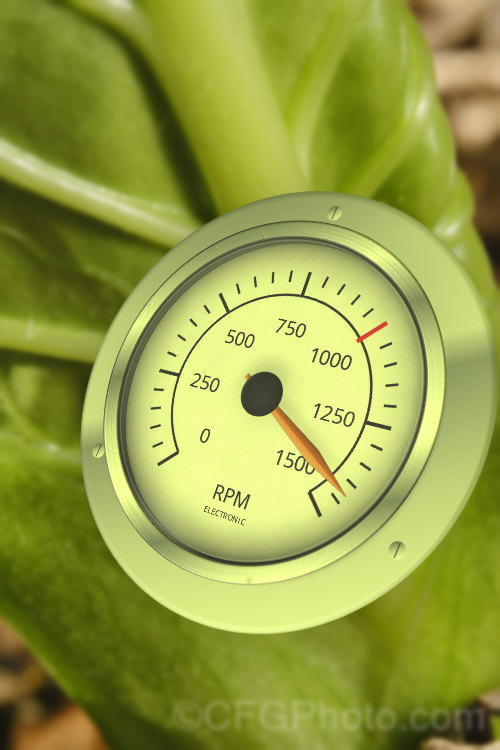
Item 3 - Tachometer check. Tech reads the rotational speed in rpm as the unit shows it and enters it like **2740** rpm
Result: **1425** rpm
